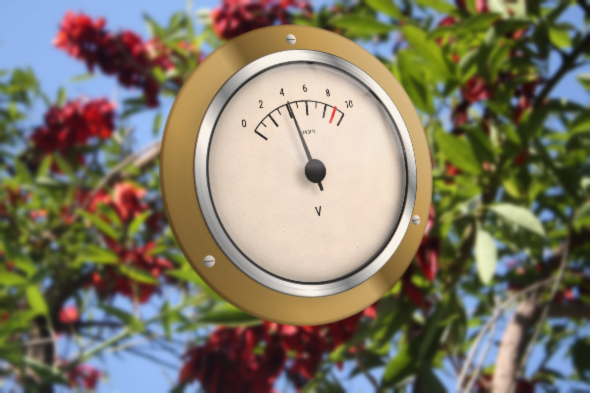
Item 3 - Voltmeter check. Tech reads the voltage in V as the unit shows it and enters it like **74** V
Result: **4** V
